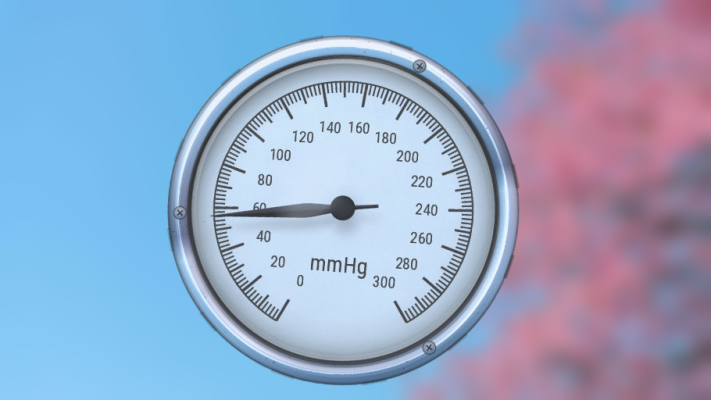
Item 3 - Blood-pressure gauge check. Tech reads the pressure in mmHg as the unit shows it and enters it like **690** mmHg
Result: **56** mmHg
